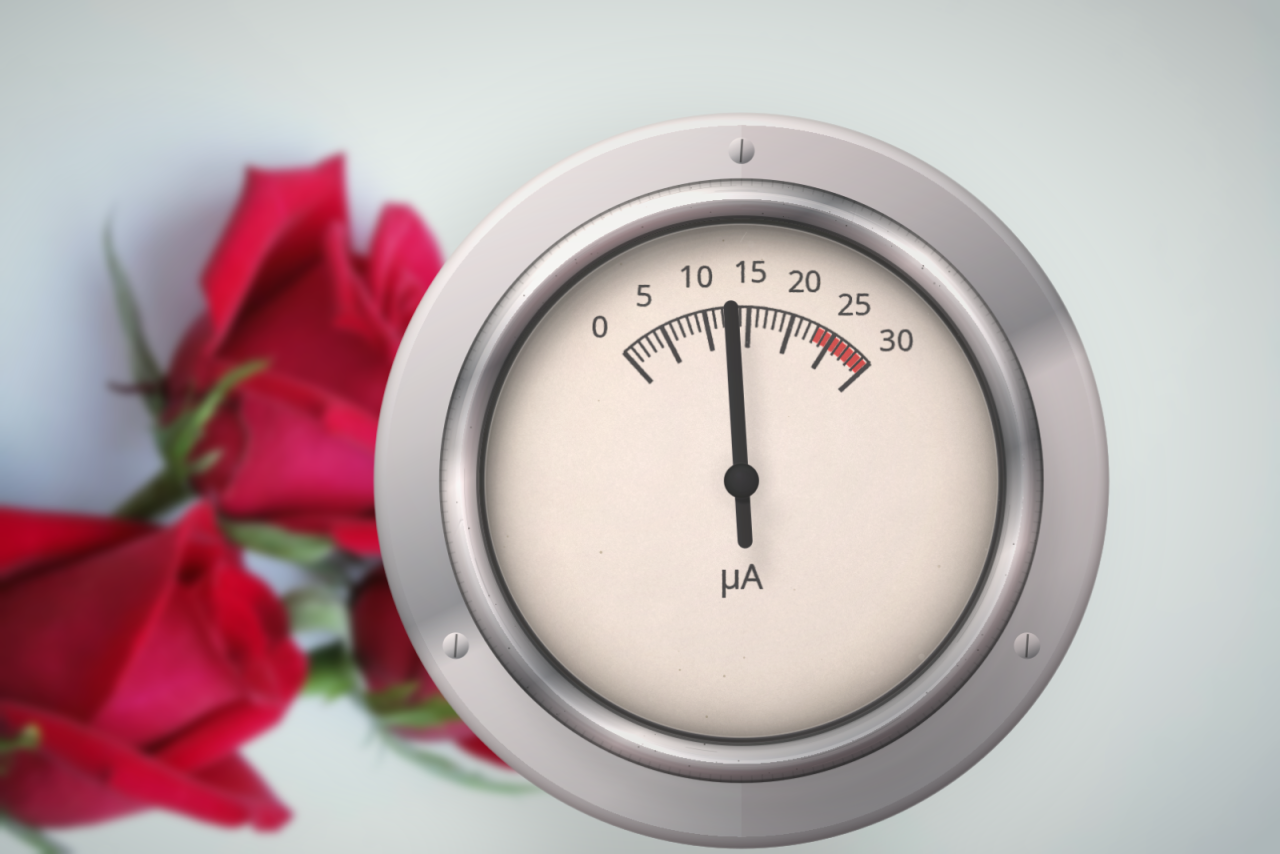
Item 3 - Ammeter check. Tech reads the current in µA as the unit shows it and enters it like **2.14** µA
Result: **13** µA
